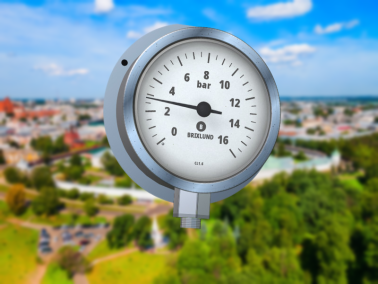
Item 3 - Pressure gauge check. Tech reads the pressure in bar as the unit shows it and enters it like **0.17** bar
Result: **2.75** bar
